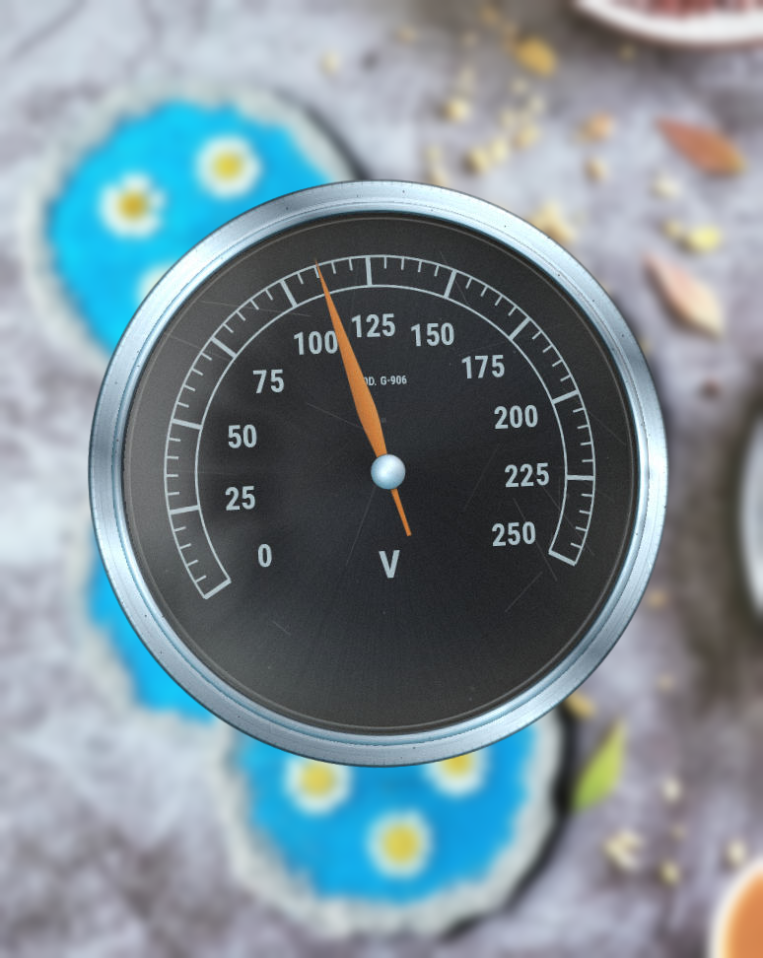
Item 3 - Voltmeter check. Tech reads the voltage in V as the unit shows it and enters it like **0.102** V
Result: **110** V
